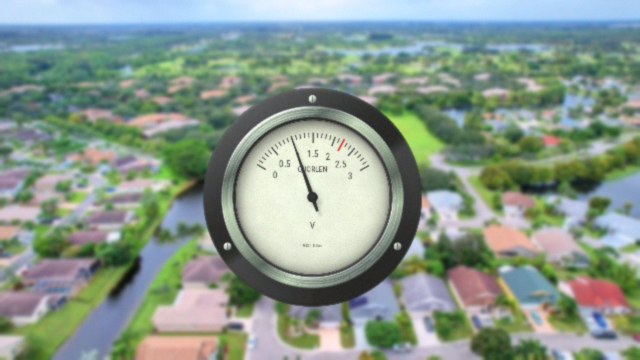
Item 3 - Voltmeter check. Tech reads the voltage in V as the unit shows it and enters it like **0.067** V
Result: **1** V
